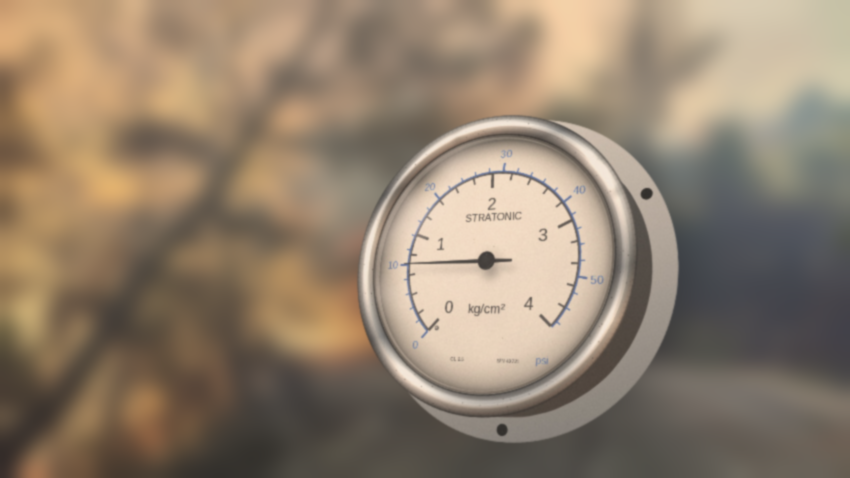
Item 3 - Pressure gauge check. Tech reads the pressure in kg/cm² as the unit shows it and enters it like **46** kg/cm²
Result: **0.7** kg/cm²
